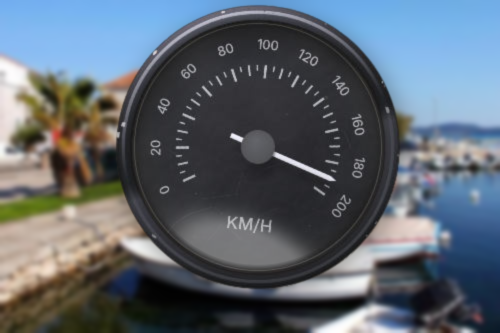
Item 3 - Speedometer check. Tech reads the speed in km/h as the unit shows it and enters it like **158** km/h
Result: **190** km/h
